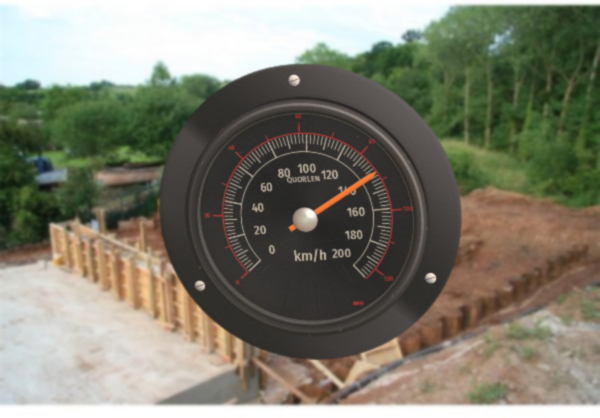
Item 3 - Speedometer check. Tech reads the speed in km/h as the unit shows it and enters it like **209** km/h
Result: **140** km/h
